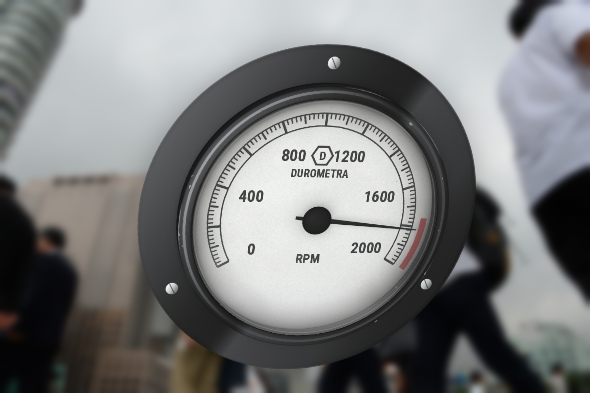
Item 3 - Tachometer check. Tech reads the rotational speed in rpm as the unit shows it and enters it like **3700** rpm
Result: **1800** rpm
